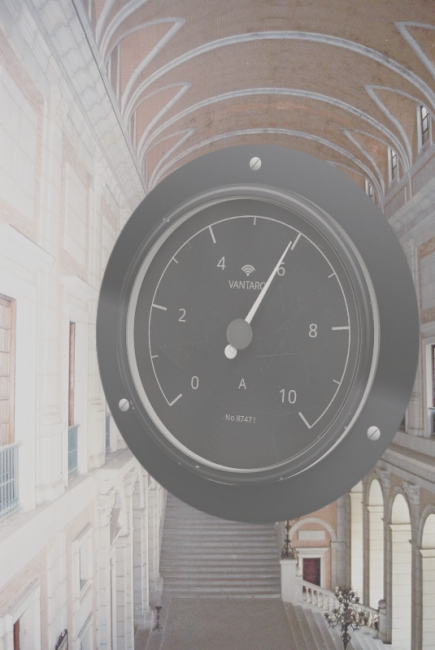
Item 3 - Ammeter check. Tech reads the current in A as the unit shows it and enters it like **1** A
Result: **6** A
